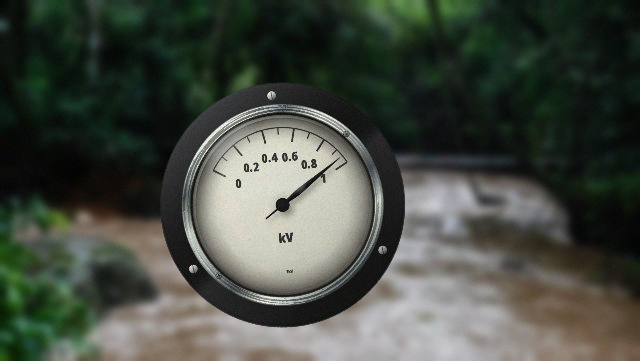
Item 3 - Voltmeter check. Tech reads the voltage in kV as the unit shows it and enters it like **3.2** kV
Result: **0.95** kV
